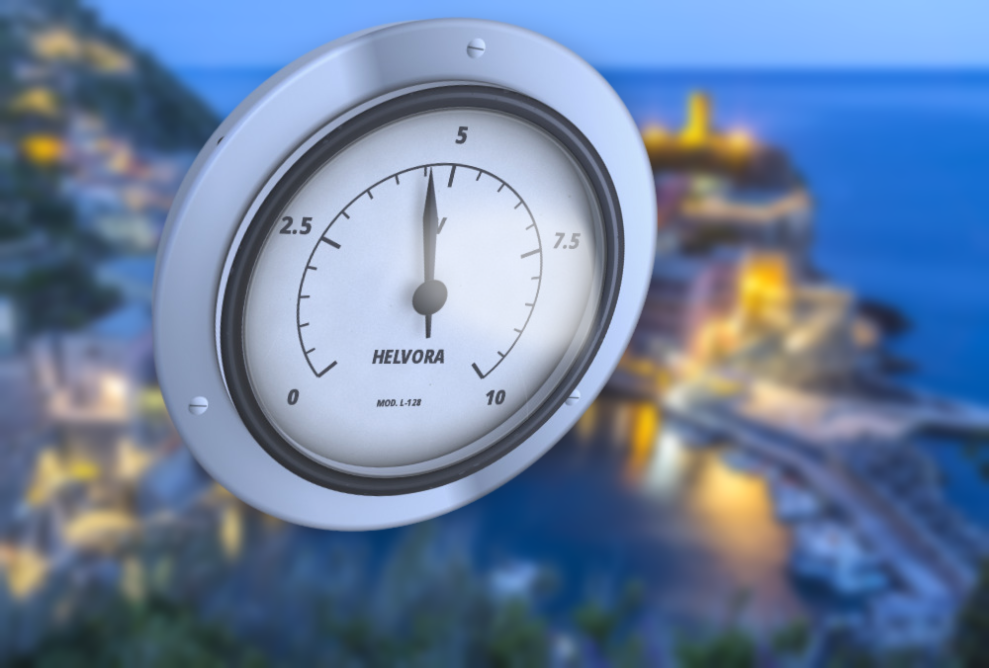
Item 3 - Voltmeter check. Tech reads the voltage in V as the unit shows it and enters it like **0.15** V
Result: **4.5** V
